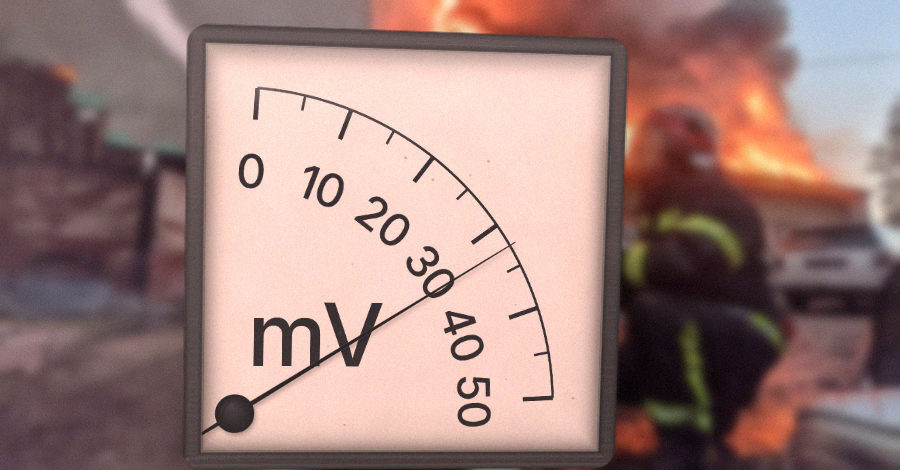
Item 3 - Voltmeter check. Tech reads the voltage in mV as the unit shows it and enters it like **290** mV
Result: **32.5** mV
